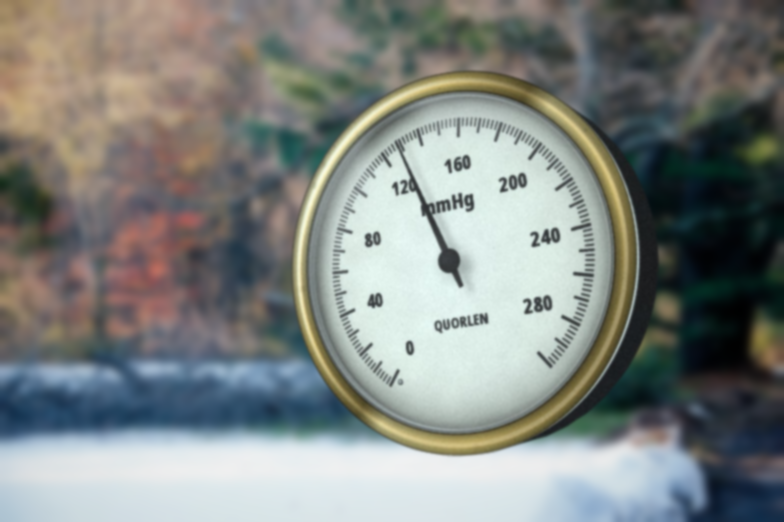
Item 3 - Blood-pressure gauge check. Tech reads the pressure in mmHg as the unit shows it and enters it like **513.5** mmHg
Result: **130** mmHg
